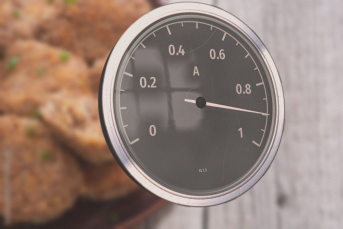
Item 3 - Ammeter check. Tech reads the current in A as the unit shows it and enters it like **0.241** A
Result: **0.9** A
